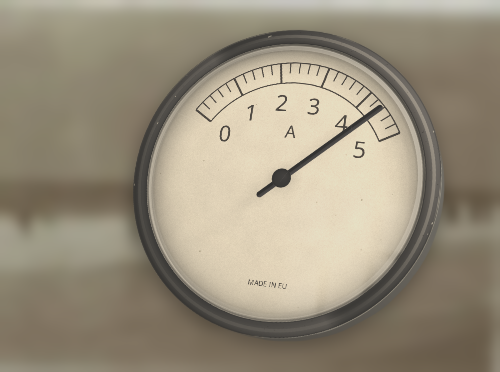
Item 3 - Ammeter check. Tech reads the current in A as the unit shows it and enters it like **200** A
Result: **4.4** A
